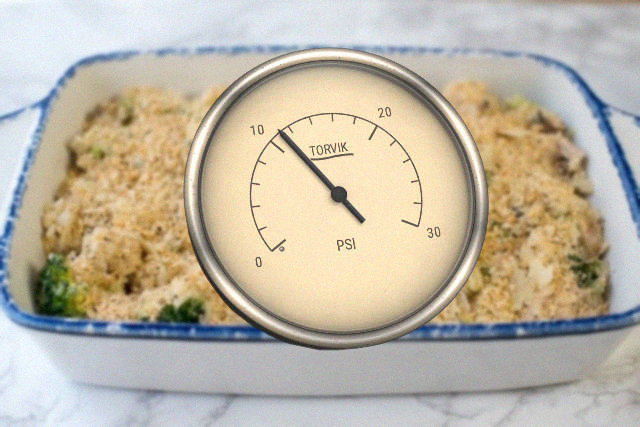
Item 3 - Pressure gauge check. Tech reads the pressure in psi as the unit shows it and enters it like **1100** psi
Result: **11** psi
